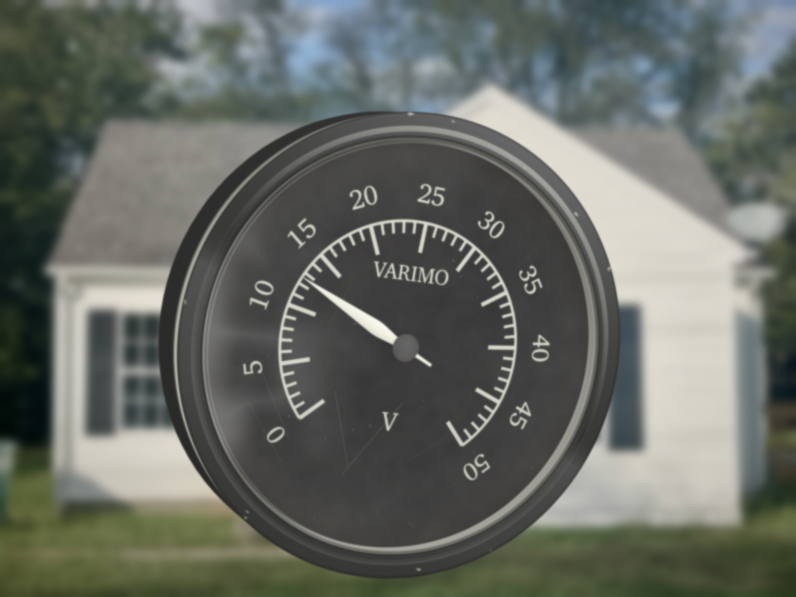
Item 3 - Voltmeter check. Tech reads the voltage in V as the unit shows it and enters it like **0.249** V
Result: **12.5** V
